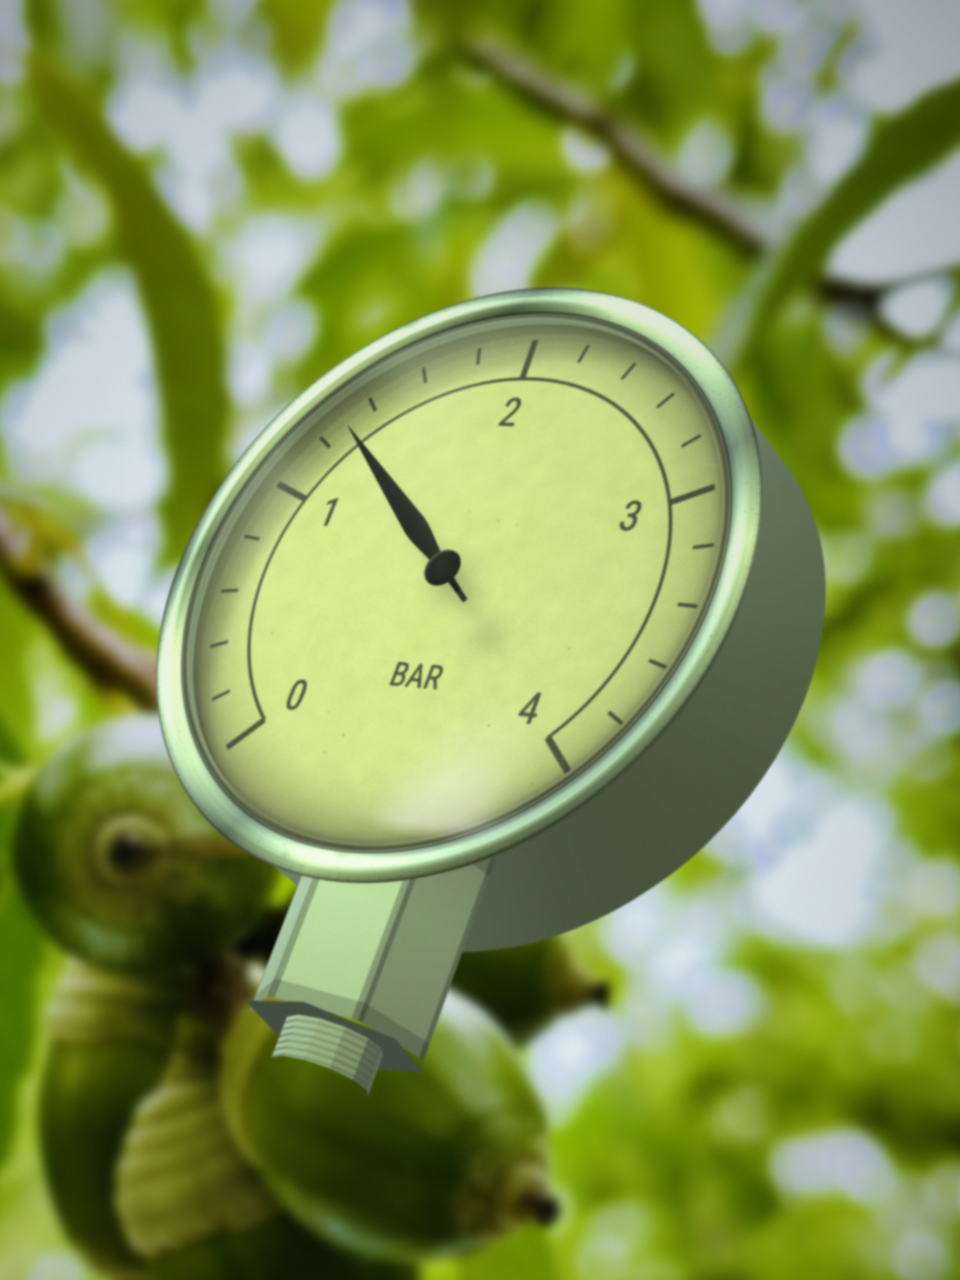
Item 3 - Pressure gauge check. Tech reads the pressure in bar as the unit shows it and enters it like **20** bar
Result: **1.3** bar
